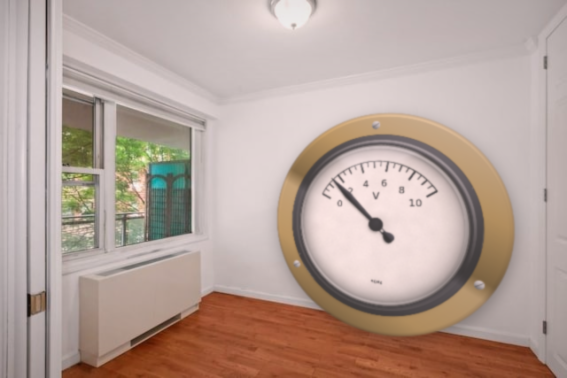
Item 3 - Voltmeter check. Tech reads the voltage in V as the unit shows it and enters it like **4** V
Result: **1.5** V
